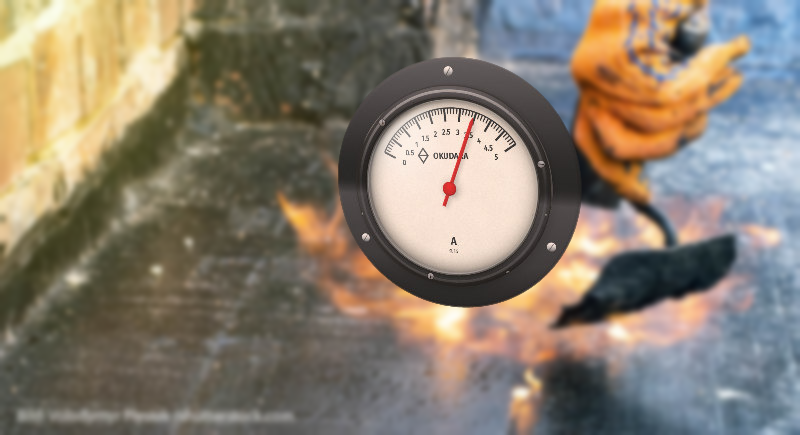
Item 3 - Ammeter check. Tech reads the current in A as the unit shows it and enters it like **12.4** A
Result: **3.5** A
